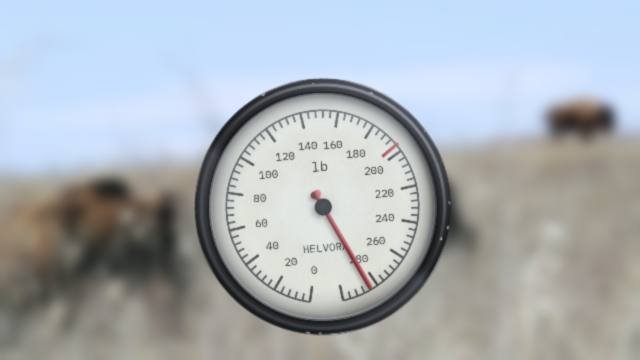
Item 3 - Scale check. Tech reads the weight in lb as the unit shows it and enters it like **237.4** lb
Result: **284** lb
